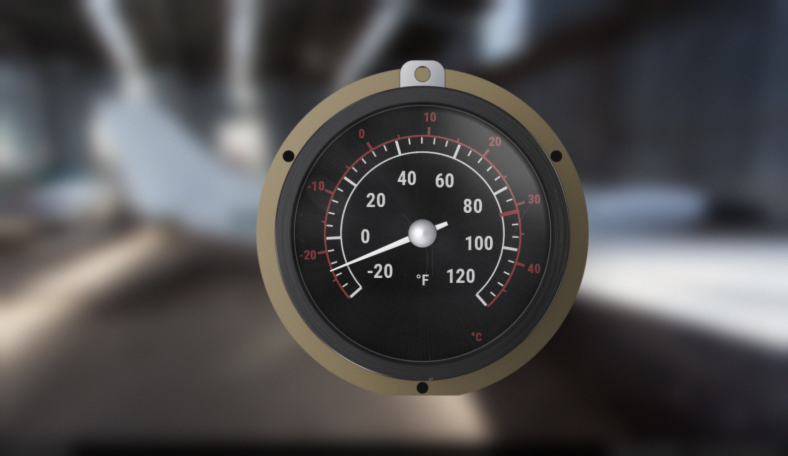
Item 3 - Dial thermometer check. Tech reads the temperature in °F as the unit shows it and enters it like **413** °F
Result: **-10** °F
